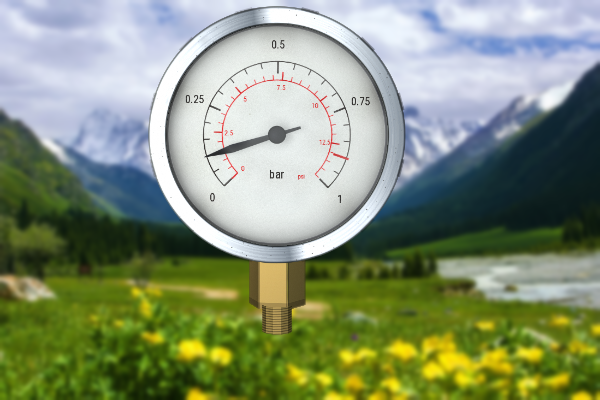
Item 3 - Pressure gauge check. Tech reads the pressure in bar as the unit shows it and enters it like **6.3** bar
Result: **0.1** bar
